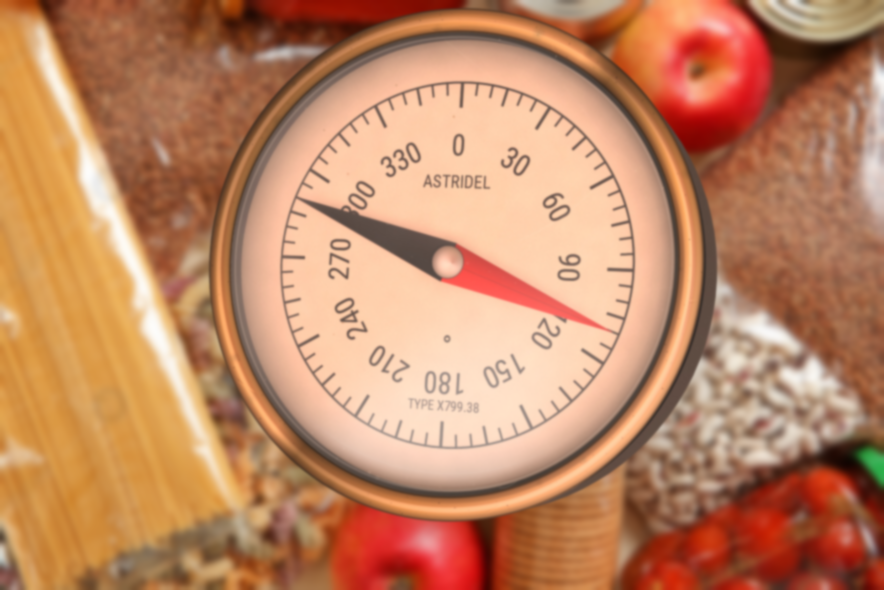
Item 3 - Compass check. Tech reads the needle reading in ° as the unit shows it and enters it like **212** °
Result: **110** °
